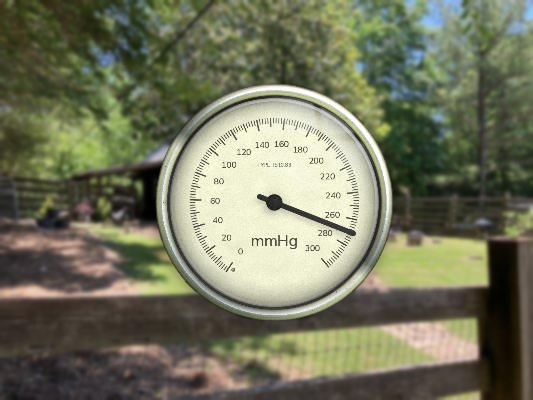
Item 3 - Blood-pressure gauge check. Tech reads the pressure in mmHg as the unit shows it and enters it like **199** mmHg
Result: **270** mmHg
